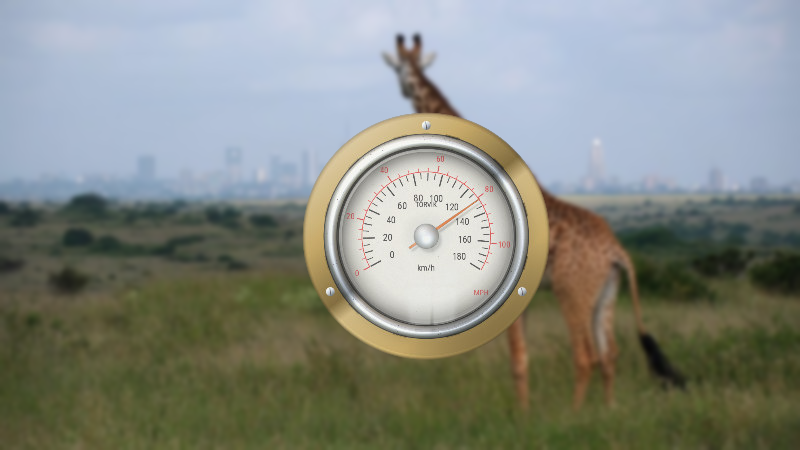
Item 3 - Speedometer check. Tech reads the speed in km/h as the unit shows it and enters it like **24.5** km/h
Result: **130** km/h
